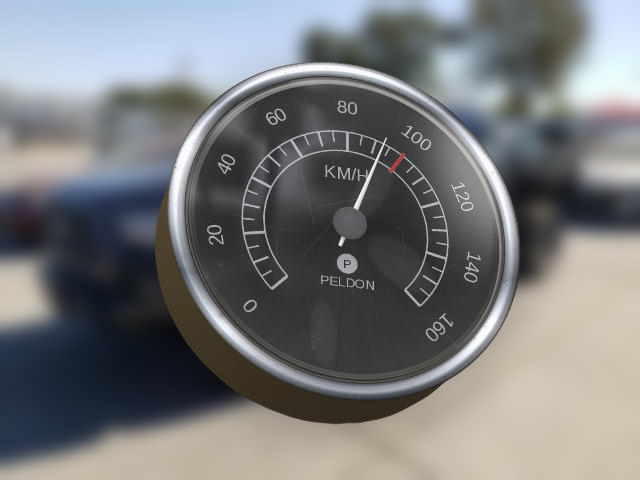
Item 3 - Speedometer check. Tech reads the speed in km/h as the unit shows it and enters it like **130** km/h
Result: **92.5** km/h
